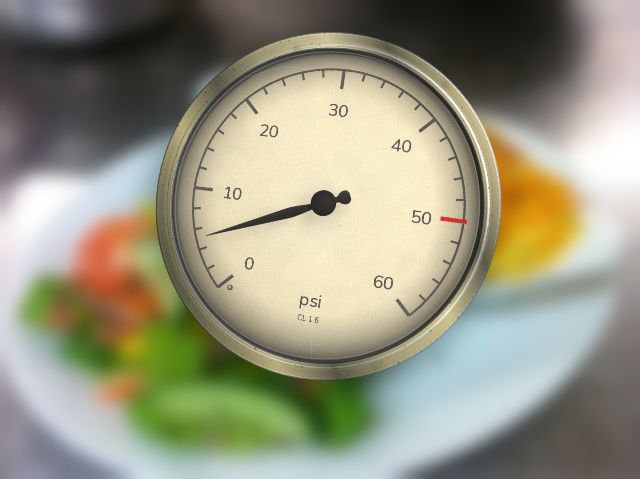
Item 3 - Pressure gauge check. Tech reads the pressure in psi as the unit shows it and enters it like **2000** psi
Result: **5** psi
